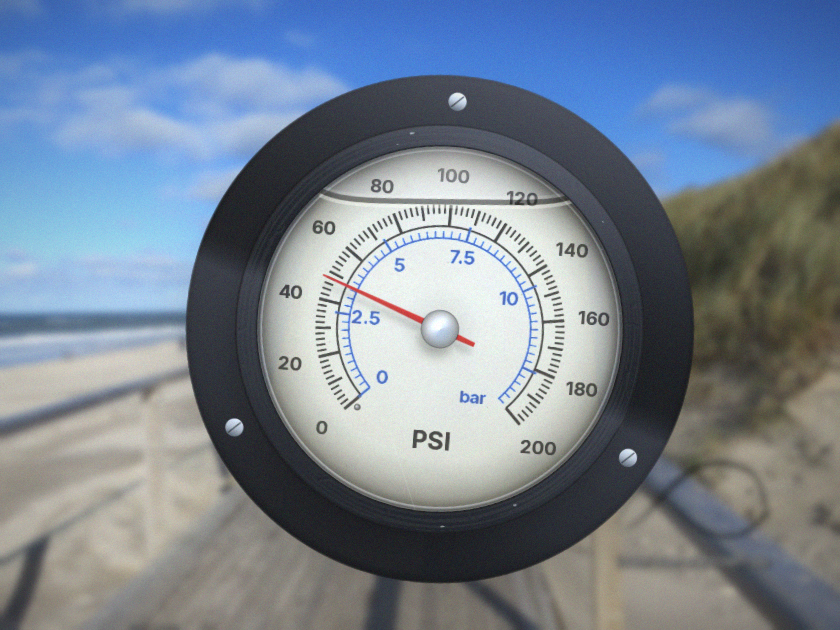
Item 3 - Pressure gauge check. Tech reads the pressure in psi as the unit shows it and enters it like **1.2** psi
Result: **48** psi
